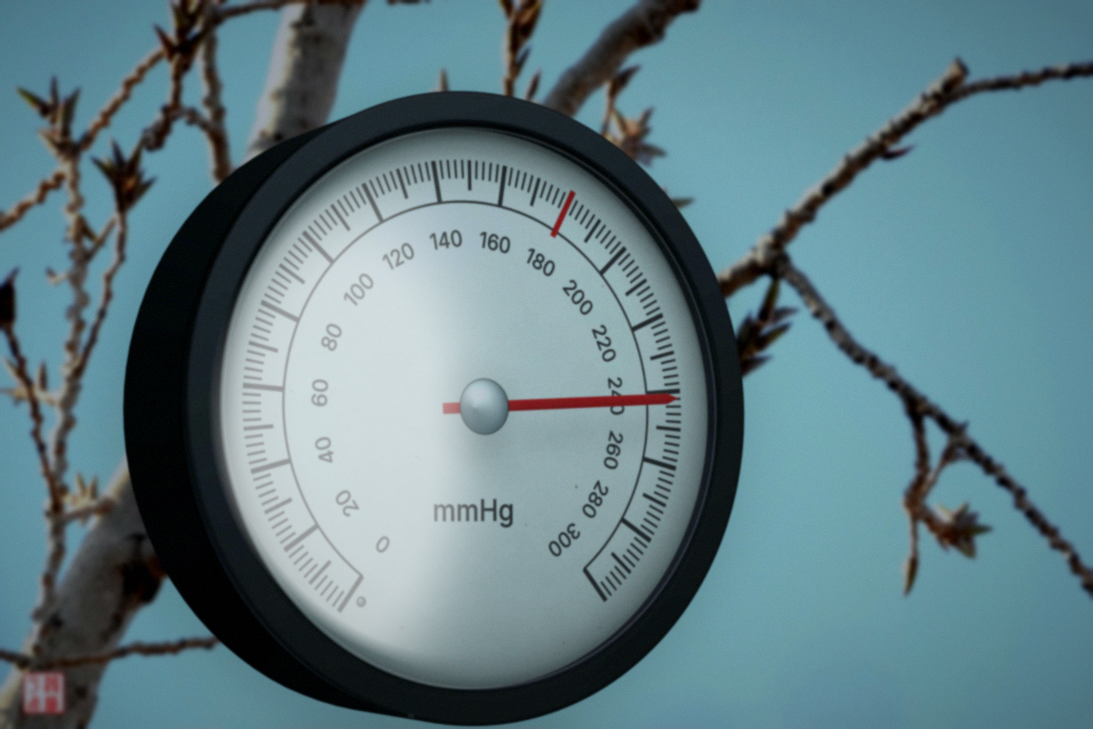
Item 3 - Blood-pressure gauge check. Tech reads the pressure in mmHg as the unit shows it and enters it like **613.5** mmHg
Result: **242** mmHg
